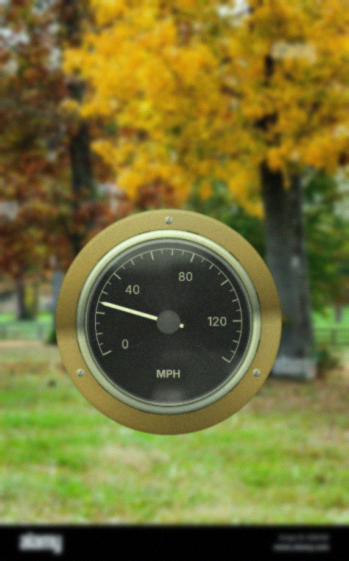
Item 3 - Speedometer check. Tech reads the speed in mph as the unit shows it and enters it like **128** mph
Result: **25** mph
